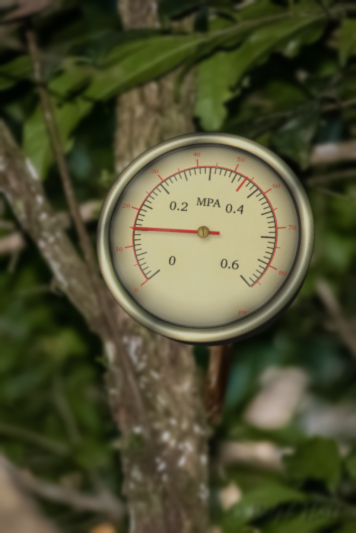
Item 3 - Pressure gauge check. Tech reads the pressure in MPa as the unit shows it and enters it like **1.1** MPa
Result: **0.1** MPa
